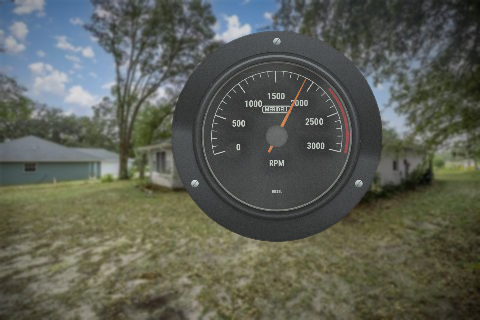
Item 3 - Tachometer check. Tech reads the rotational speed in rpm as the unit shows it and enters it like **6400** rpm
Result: **1900** rpm
